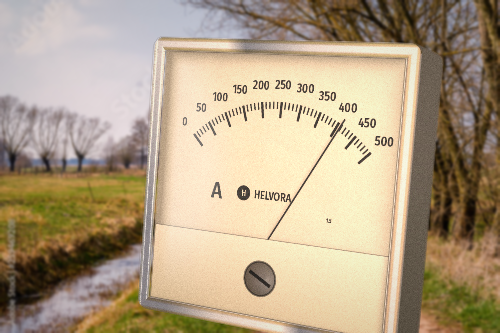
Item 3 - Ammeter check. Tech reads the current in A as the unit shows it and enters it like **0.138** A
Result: **410** A
